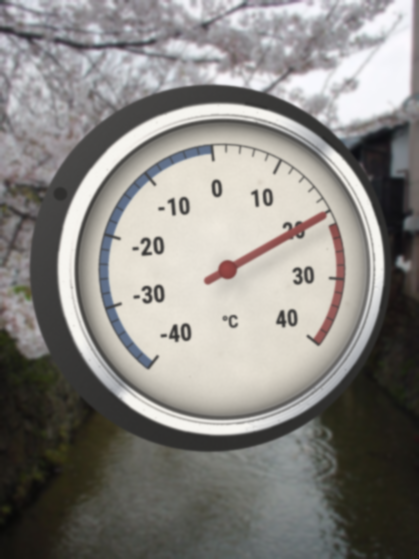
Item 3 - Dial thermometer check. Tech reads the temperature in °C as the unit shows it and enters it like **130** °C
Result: **20** °C
